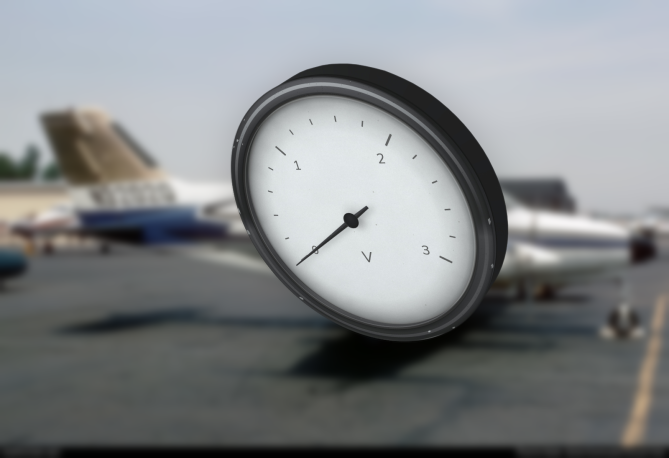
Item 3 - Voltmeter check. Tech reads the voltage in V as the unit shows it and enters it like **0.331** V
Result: **0** V
